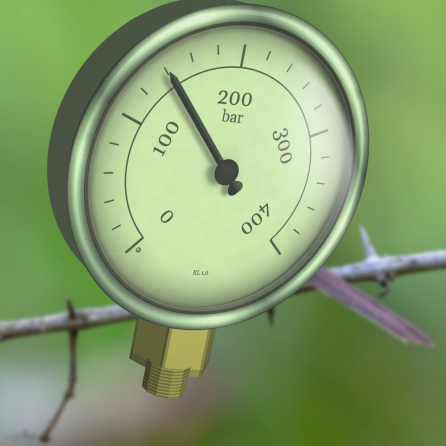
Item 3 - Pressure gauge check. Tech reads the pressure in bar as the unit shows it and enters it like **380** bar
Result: **140** bar
